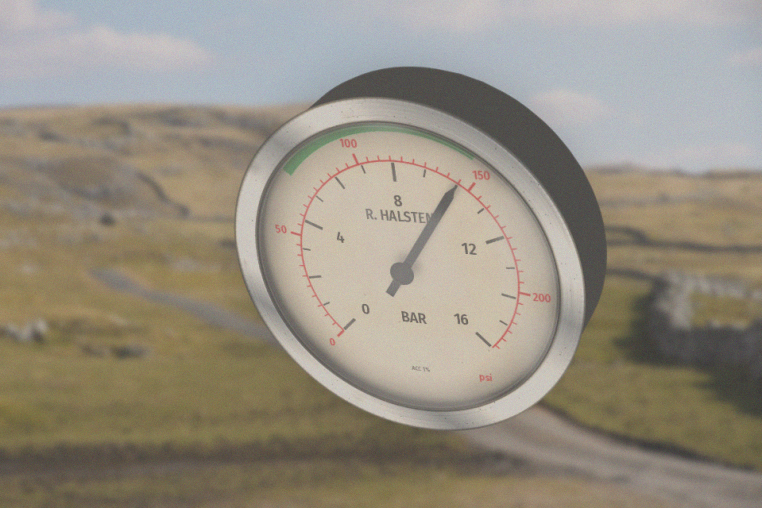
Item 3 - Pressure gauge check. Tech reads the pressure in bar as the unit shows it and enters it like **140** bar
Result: **10** bar
